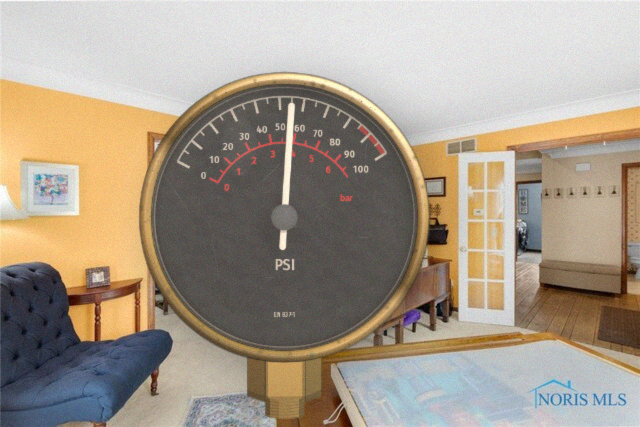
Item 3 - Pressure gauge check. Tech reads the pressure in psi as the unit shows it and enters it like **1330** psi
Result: **55** psi
